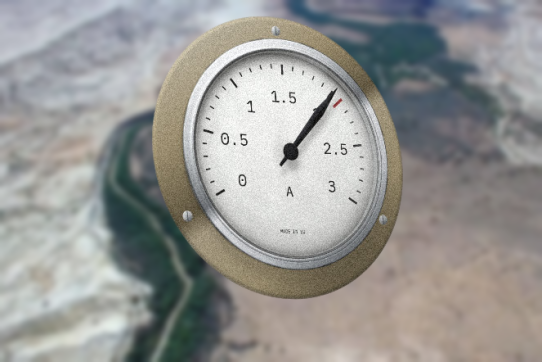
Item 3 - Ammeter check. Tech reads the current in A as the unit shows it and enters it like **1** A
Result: **2** A
